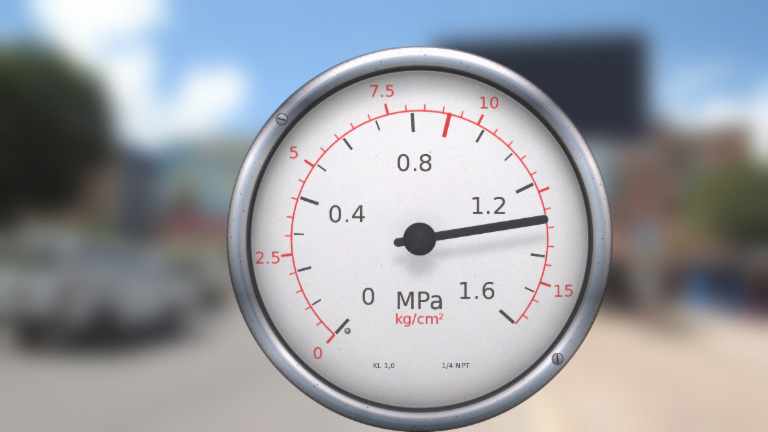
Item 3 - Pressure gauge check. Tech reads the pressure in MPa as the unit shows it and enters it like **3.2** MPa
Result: **1.3** MPa
